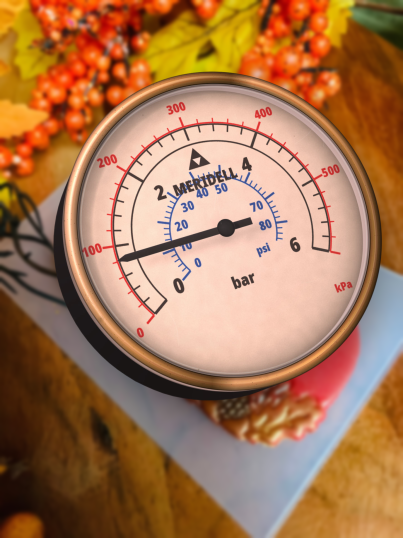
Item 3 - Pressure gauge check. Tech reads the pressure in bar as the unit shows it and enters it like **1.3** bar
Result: **0.8** bar
